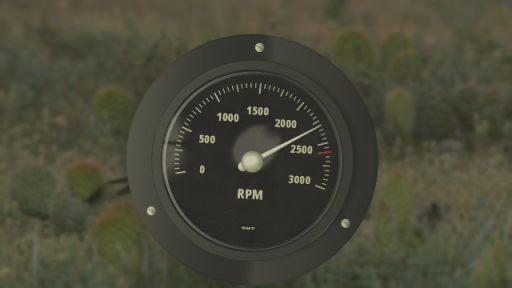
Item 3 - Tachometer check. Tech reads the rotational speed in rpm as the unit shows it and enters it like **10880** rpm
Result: **2300** rpm
